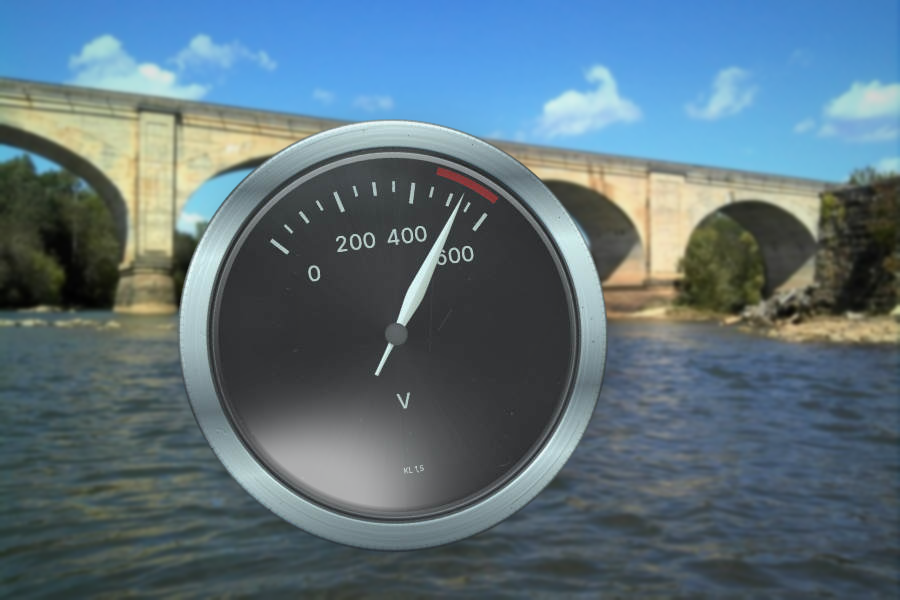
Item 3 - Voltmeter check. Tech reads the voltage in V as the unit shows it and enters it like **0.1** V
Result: **525** V
